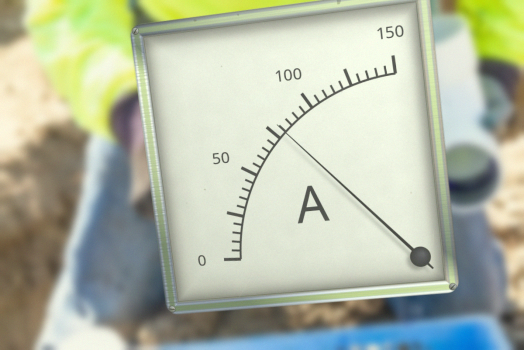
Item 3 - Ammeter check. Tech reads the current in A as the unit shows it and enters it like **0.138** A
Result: **80** A
